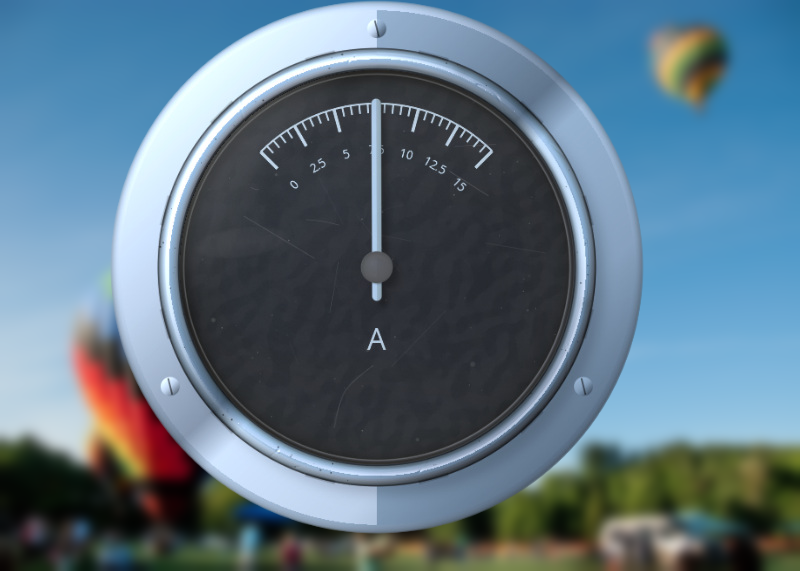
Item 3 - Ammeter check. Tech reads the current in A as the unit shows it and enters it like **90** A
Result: **7.5** A
